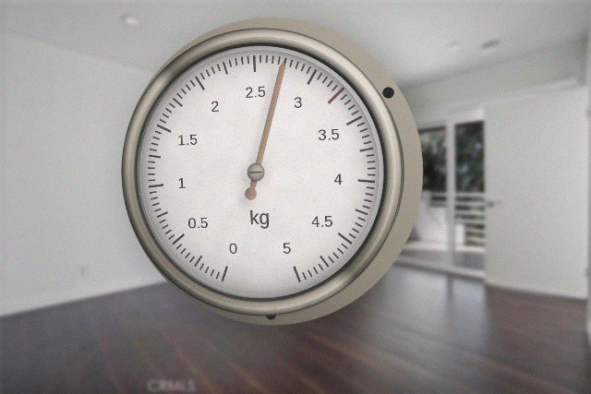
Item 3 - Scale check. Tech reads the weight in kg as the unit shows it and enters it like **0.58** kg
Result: **2.75** kg
